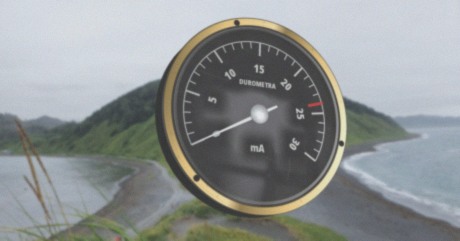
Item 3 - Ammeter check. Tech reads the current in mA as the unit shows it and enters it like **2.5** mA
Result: **0** mA
